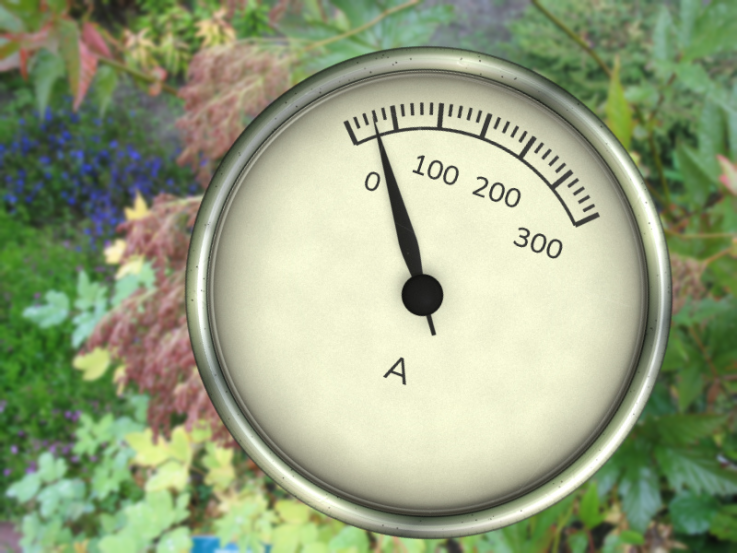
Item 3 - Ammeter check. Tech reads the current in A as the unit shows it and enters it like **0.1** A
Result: **30** A
